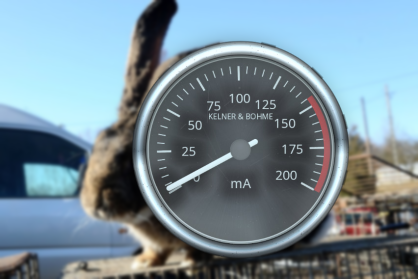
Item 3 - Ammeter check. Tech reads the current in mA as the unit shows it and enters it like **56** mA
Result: **2.5** mA
